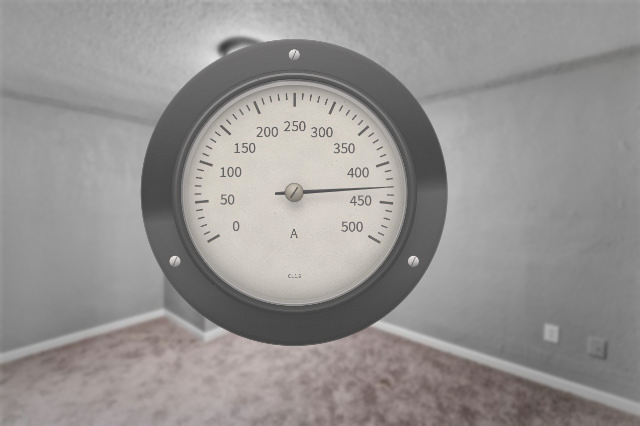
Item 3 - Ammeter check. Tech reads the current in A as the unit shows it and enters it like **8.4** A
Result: **430** A
